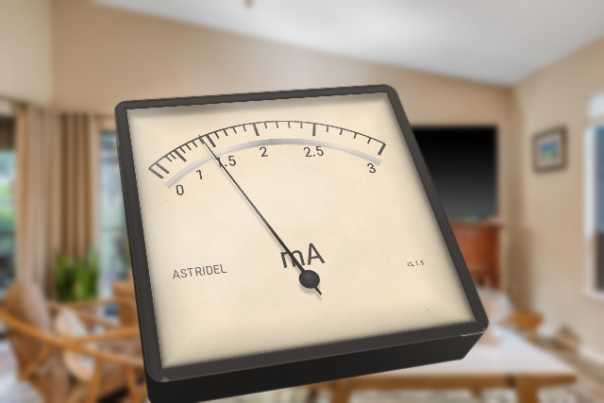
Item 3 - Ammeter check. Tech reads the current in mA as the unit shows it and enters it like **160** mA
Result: **1.4** mA
